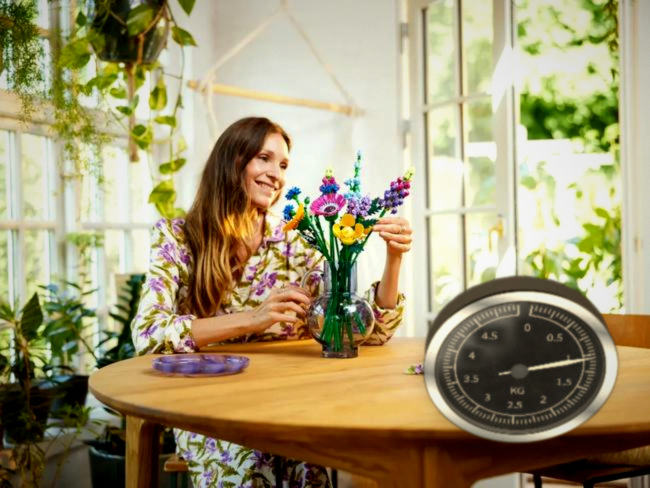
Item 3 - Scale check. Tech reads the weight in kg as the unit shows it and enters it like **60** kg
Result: **1** kg
